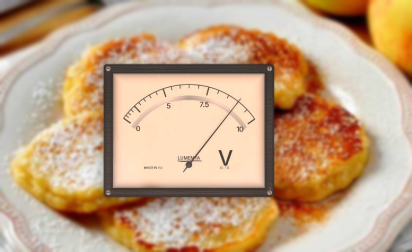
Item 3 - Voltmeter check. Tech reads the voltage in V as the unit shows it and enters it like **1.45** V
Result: **9** V
